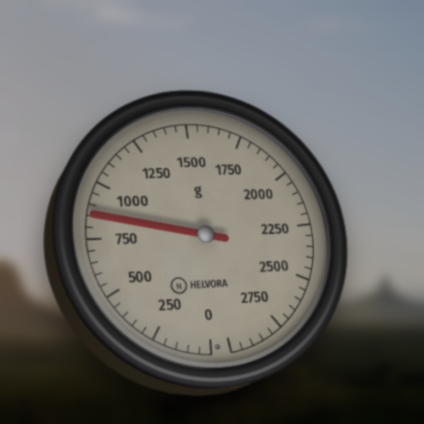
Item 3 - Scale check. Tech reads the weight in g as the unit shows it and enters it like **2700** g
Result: **850** g
